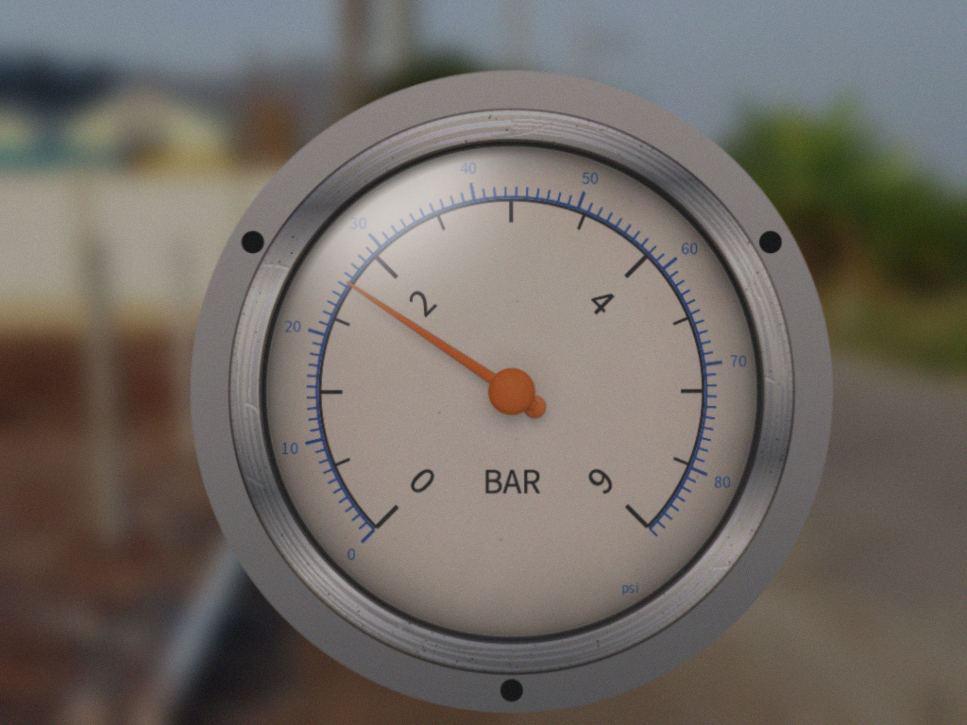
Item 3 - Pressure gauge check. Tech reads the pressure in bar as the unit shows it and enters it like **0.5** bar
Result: **1.75** bar
